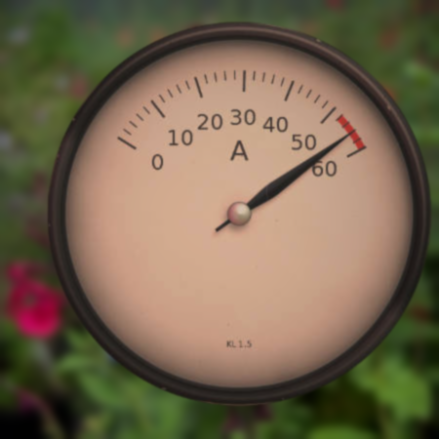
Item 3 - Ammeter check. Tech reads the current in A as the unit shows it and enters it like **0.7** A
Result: **56** A
